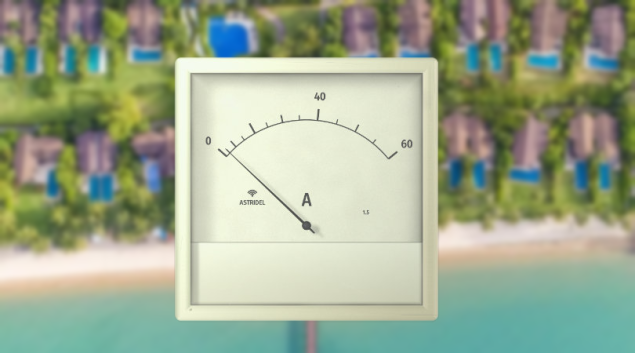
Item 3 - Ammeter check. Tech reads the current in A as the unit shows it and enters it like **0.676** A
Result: **5** A
